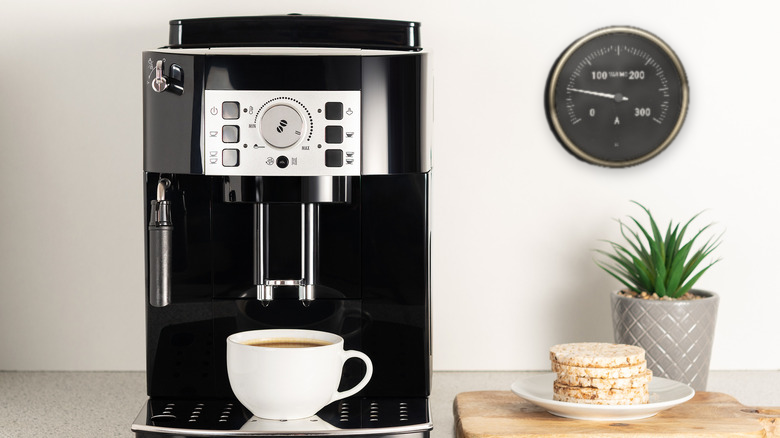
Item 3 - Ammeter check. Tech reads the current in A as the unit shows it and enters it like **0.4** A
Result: **50** A
